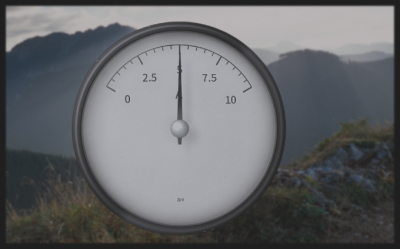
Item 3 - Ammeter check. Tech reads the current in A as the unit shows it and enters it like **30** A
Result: **5** A
